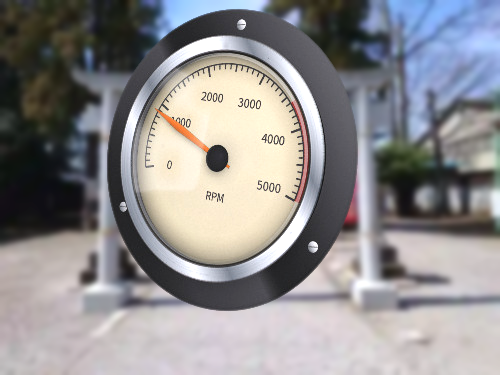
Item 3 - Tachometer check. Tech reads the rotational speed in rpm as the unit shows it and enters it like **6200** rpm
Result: **900** rpm
